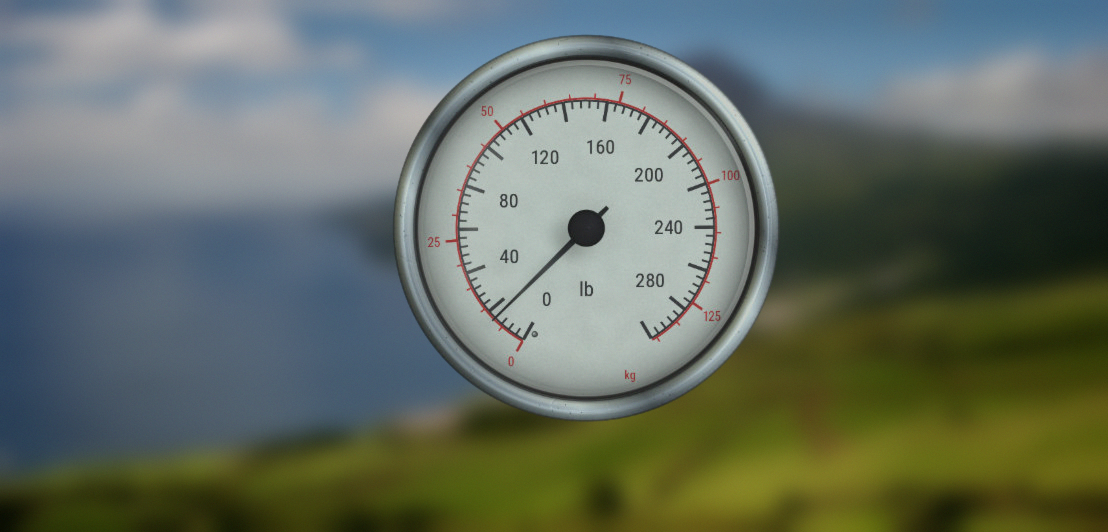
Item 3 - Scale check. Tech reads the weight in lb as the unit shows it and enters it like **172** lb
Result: **16** lb
